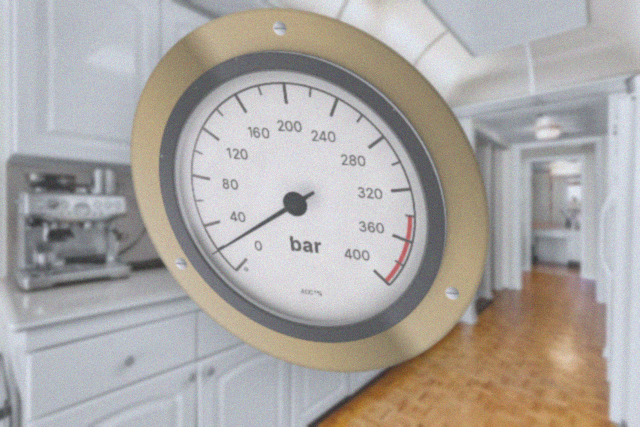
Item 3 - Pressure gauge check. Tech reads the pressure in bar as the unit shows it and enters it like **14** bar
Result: **20** bar
